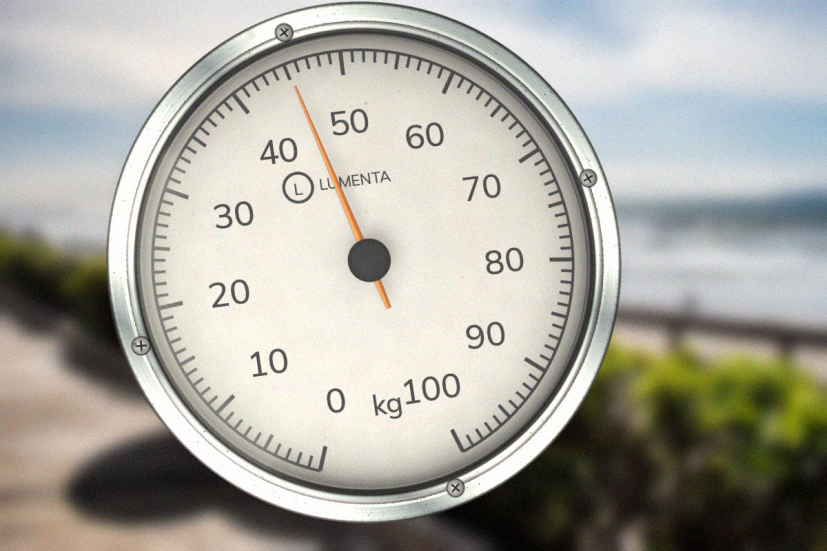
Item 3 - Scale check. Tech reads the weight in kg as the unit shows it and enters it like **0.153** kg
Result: **45** kg
